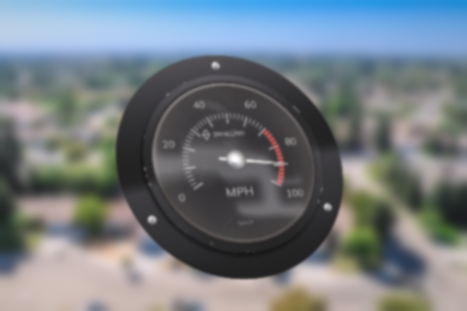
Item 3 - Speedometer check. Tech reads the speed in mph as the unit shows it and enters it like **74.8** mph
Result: **90** mph
